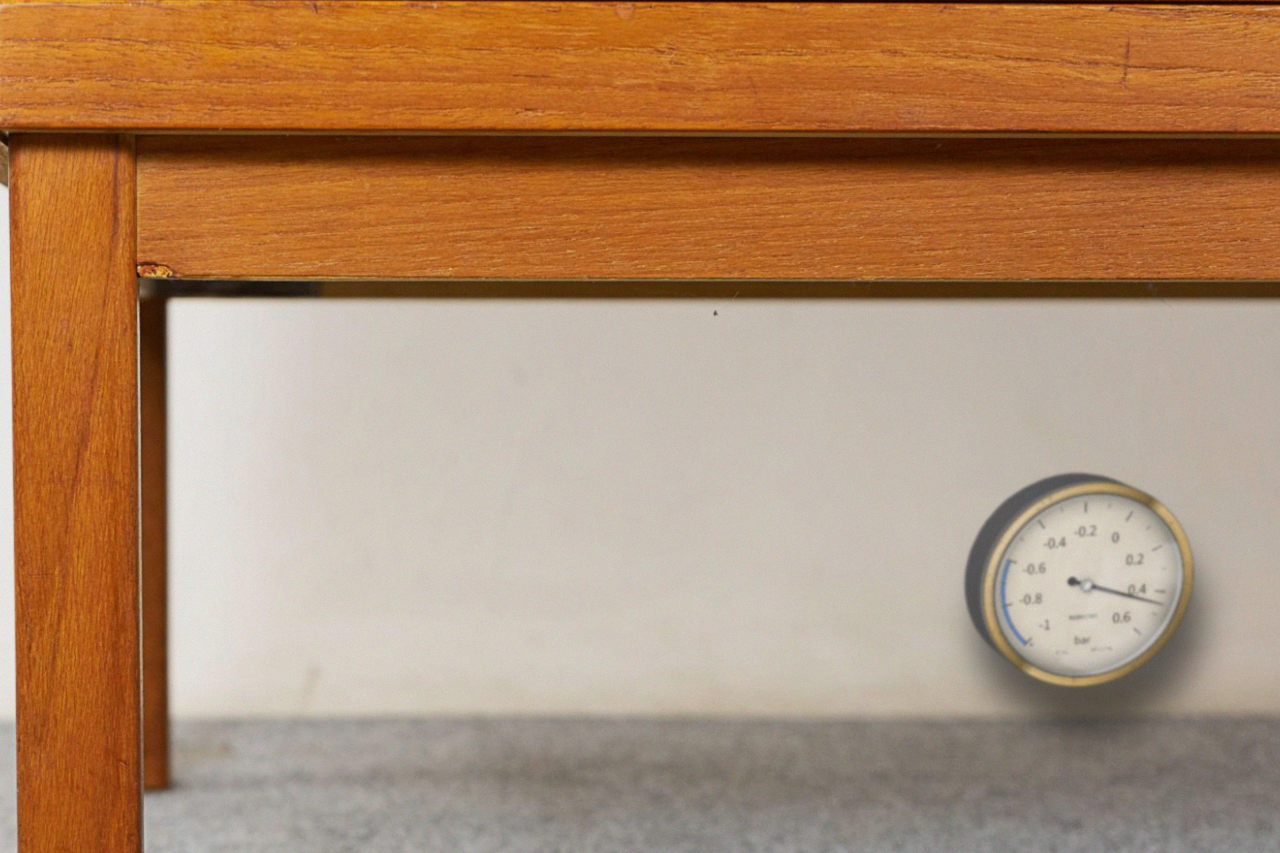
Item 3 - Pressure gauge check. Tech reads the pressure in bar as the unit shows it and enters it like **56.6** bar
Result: **0.45** bar
